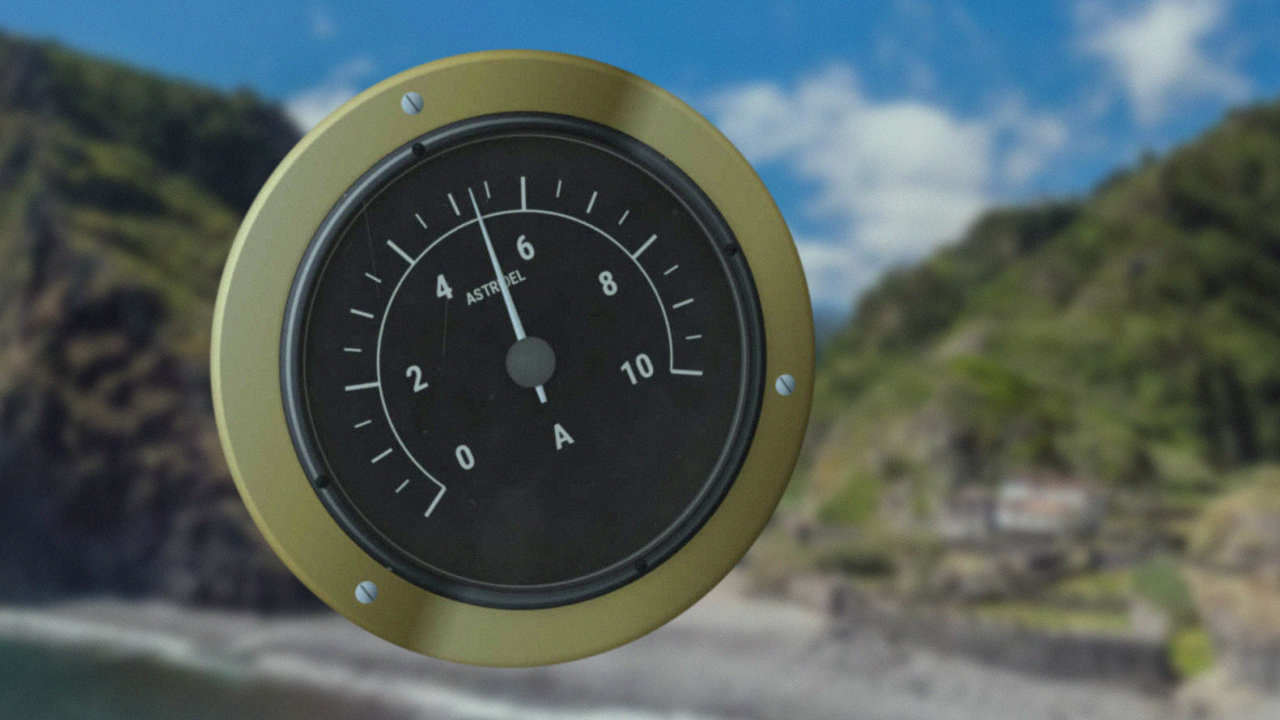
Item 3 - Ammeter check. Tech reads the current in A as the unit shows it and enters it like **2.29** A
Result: **5.25** A
